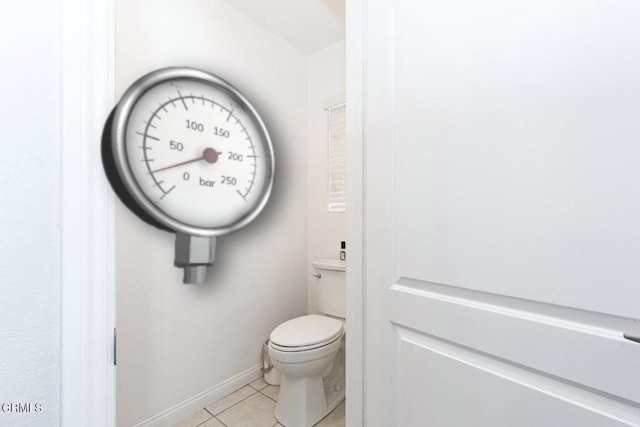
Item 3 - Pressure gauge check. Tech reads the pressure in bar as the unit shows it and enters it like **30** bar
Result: **20** bar
